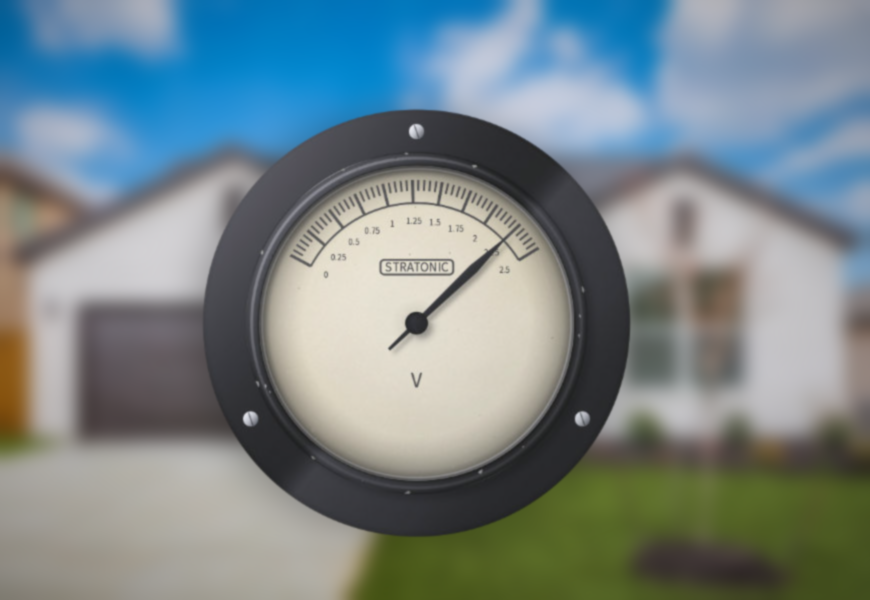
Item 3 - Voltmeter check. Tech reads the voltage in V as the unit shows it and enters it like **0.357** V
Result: **2.25** V
